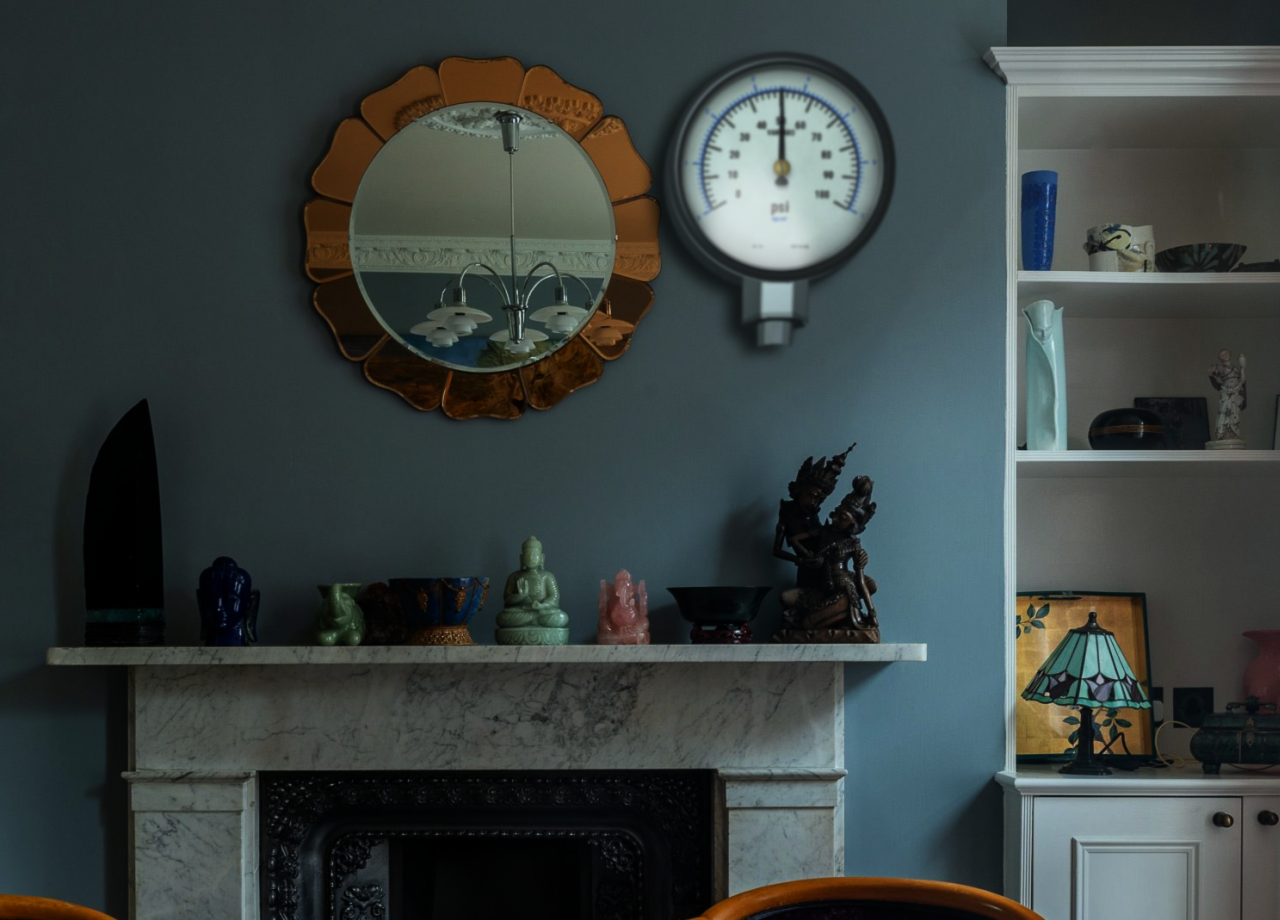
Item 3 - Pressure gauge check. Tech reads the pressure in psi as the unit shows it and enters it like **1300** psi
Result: **50** psi
